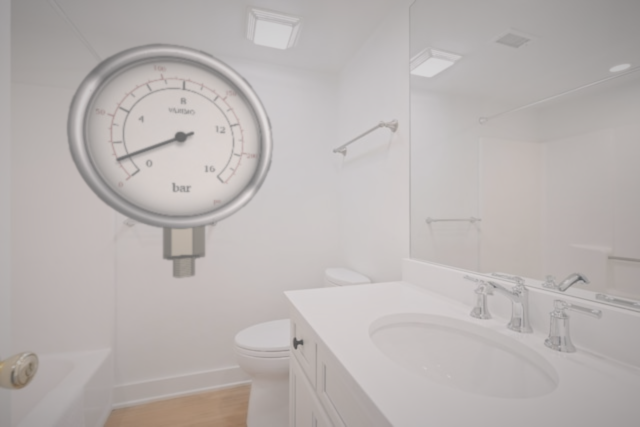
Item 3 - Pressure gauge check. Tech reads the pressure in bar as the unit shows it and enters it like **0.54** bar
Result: **1** bar
